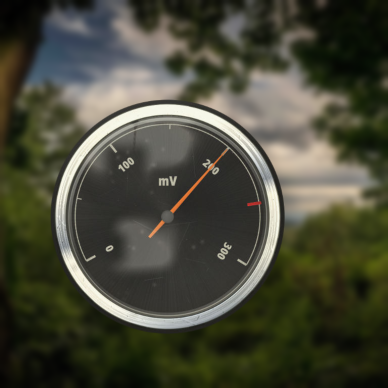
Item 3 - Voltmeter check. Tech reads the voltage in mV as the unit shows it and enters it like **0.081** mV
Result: **200** mV
